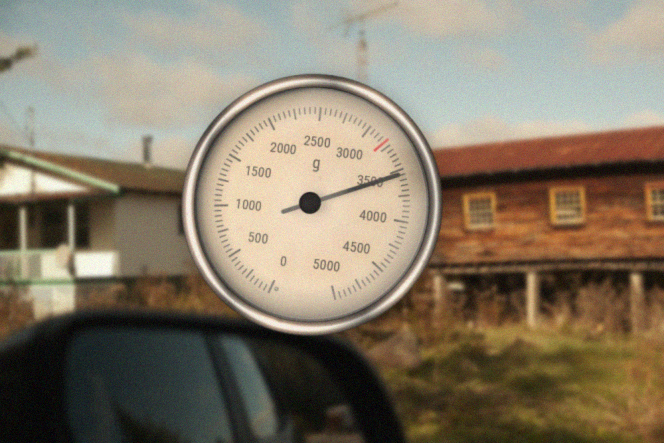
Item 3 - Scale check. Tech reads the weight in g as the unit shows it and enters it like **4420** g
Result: **3550** g
